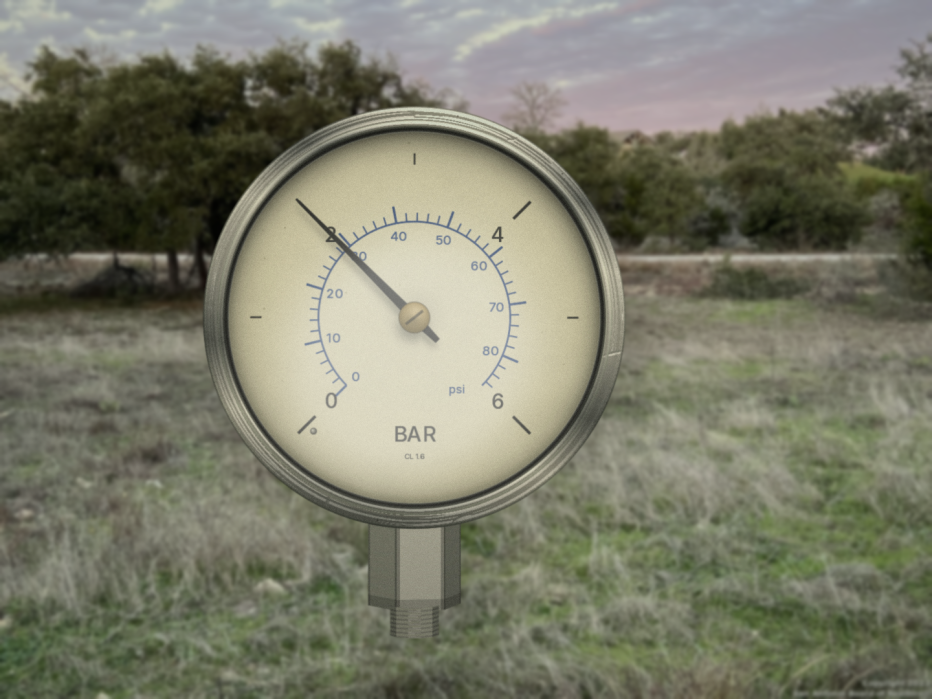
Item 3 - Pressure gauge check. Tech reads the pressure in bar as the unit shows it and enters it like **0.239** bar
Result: **2** bar
